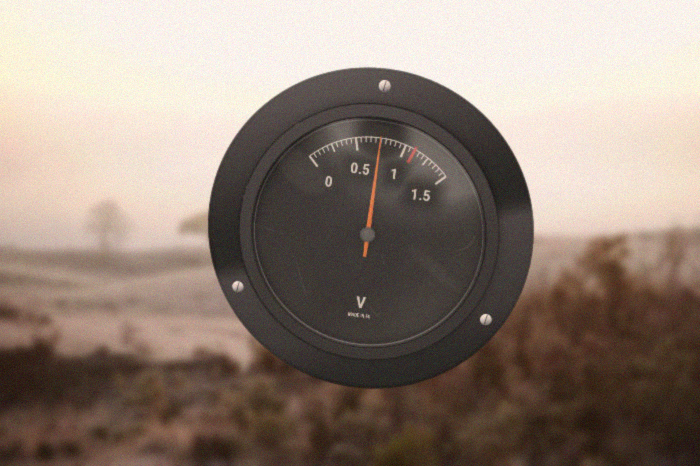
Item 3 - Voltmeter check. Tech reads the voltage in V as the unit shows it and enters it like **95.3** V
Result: **0.75** V
